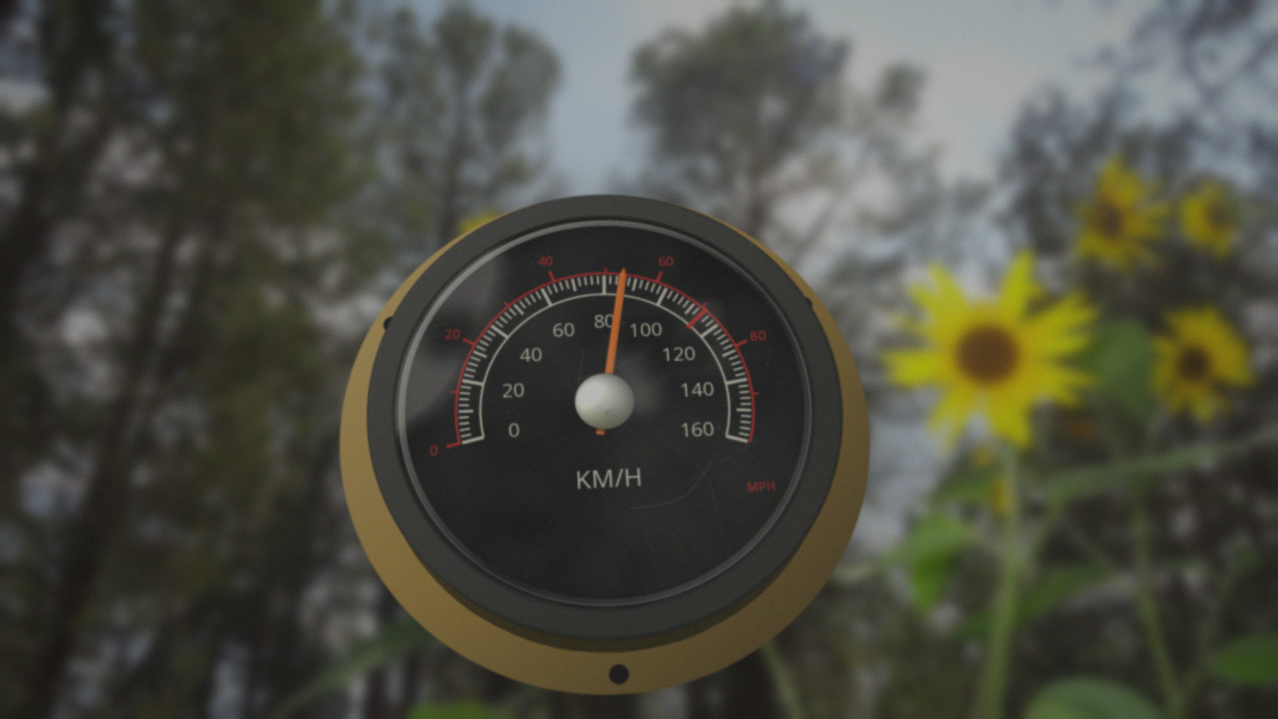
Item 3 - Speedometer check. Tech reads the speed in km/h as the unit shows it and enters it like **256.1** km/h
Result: **86** km/h
